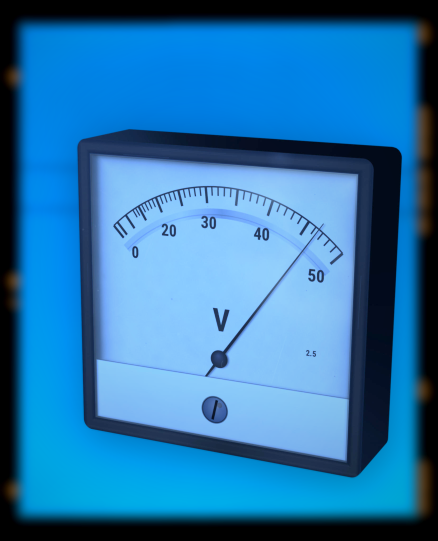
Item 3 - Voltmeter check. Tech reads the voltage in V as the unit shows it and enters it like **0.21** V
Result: **46.5** V
